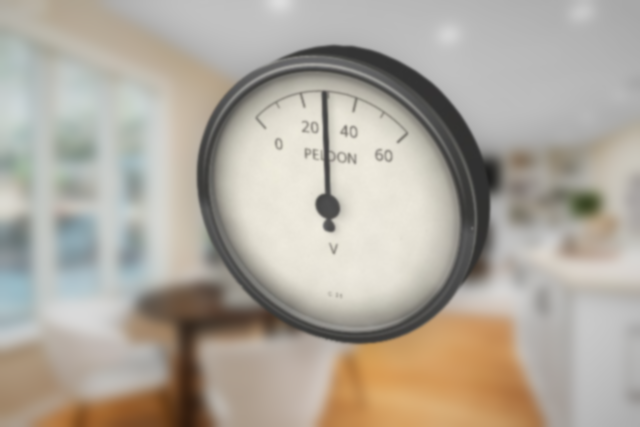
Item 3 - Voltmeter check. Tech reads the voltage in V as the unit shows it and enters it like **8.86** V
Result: **30** V
